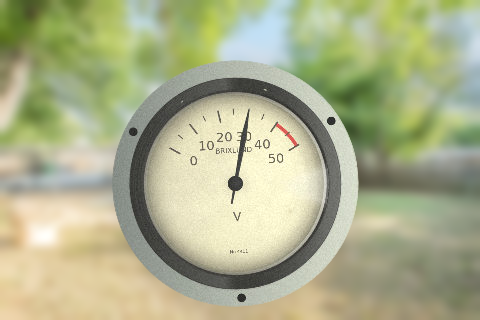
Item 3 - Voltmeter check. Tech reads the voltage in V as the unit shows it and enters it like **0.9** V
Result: **30** V
